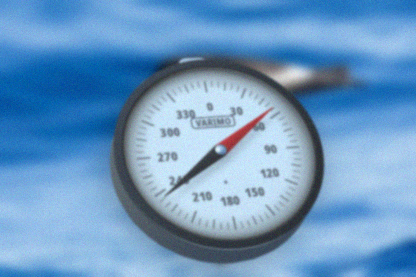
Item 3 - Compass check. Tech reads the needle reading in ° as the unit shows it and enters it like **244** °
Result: **55** °
